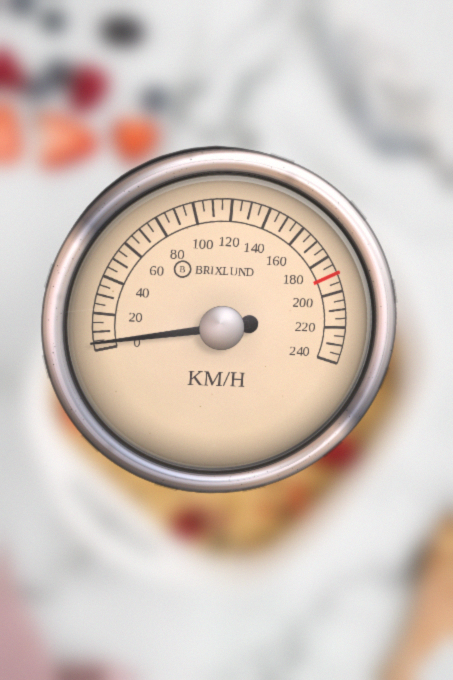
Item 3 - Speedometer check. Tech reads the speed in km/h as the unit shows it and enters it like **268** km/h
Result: **5** km/h
